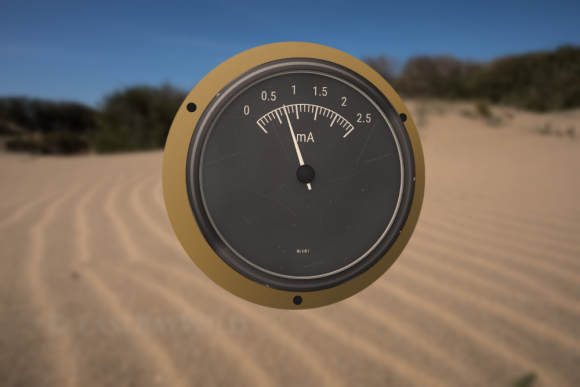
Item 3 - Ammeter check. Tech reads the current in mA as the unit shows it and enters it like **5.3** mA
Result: **0.7** mA
